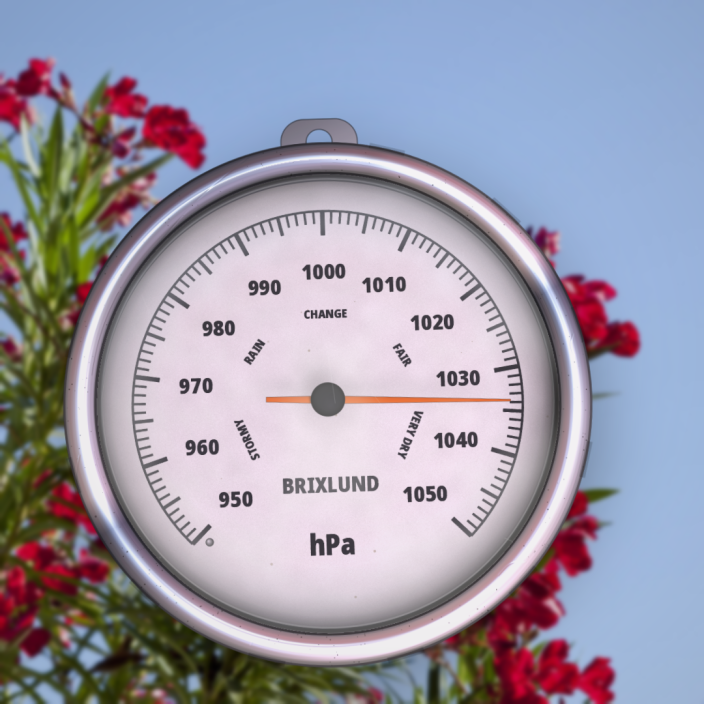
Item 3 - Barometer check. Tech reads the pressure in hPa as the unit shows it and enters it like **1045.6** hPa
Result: **1034** hPa
